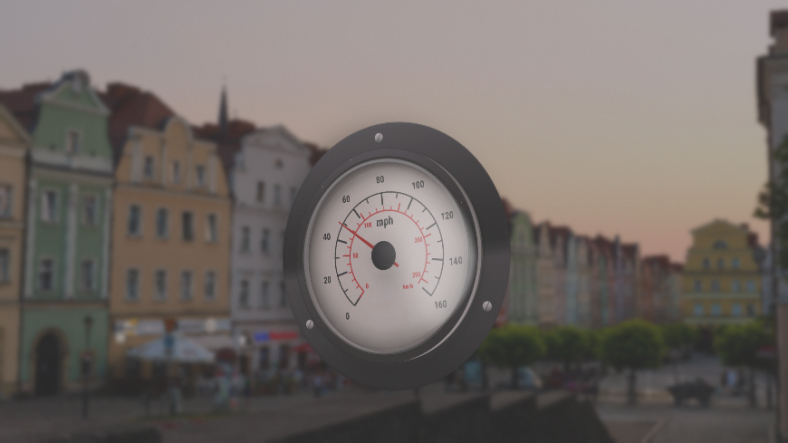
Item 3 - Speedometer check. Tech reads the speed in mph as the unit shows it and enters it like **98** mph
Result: **50** mph
